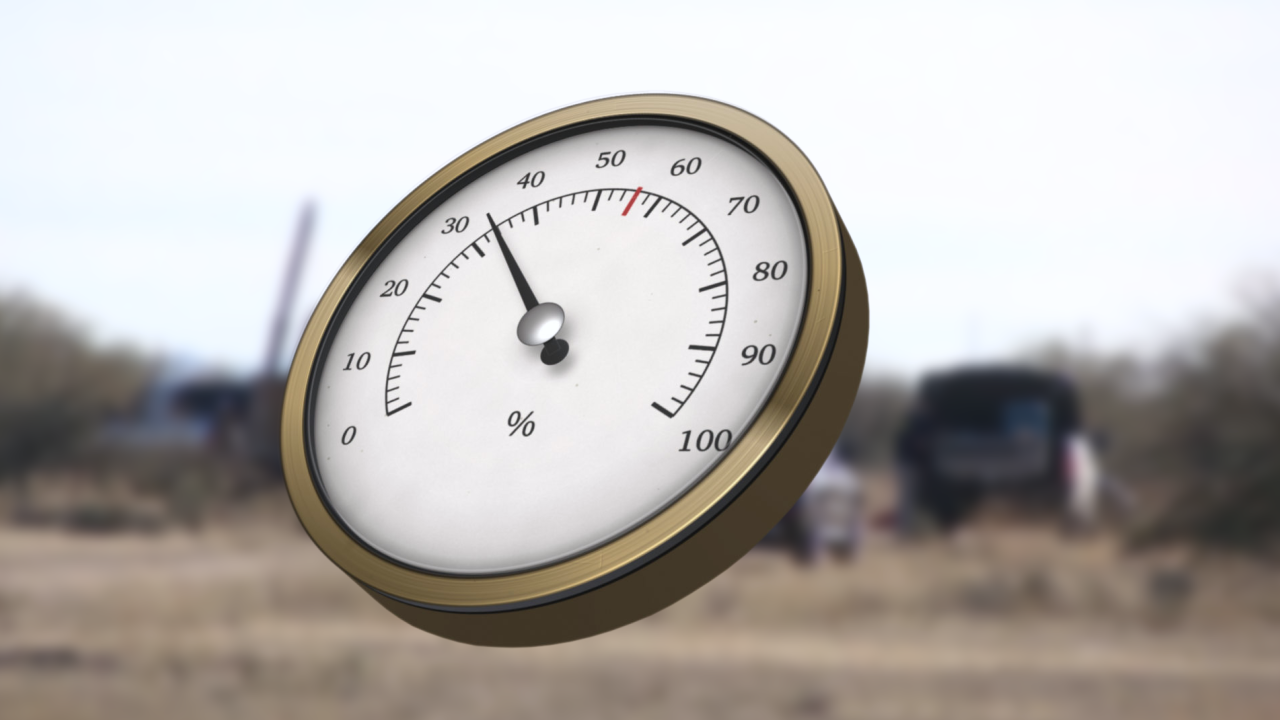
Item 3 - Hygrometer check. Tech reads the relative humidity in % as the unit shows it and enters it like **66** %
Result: **34** %
